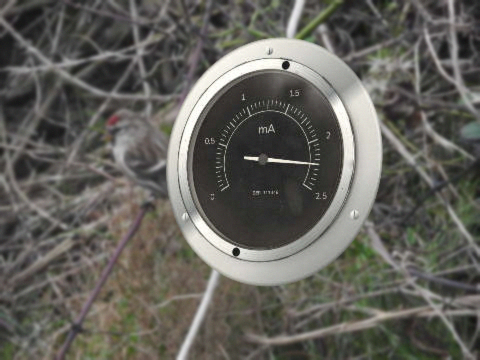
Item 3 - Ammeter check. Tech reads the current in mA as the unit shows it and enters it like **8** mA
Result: **2.25** mA
